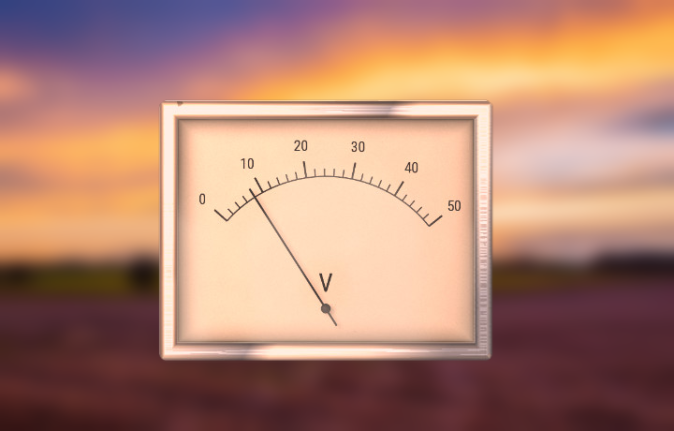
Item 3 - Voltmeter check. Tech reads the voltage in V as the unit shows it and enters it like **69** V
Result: **8** V
